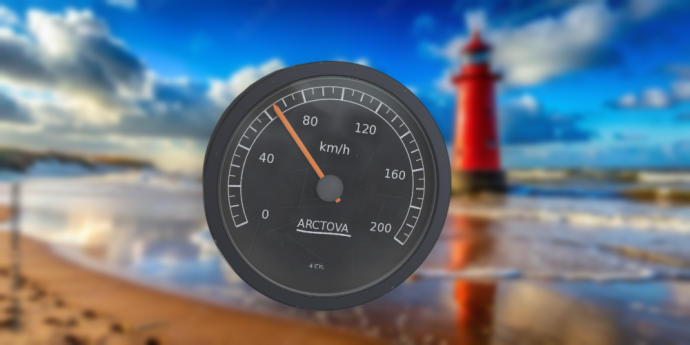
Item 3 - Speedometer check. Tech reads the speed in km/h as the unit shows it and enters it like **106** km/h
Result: **65** km/h
